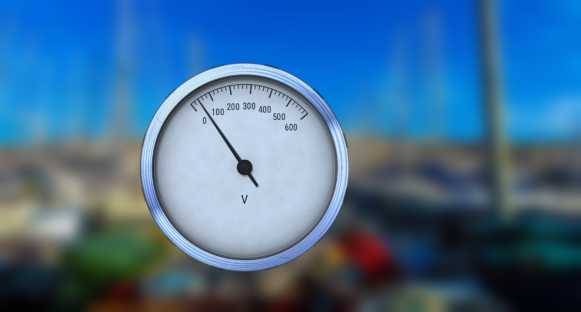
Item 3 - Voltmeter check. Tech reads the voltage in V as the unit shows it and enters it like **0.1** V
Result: **40** V
